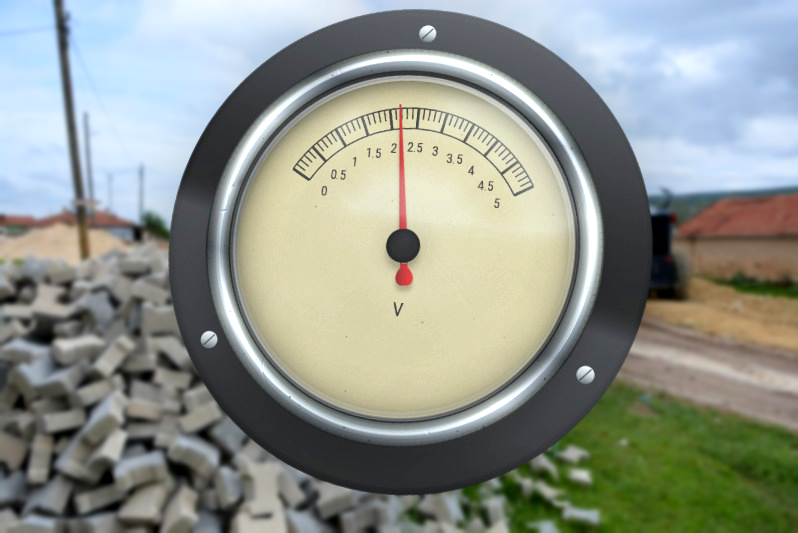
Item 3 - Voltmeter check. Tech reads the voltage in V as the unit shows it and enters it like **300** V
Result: **2.2** V
